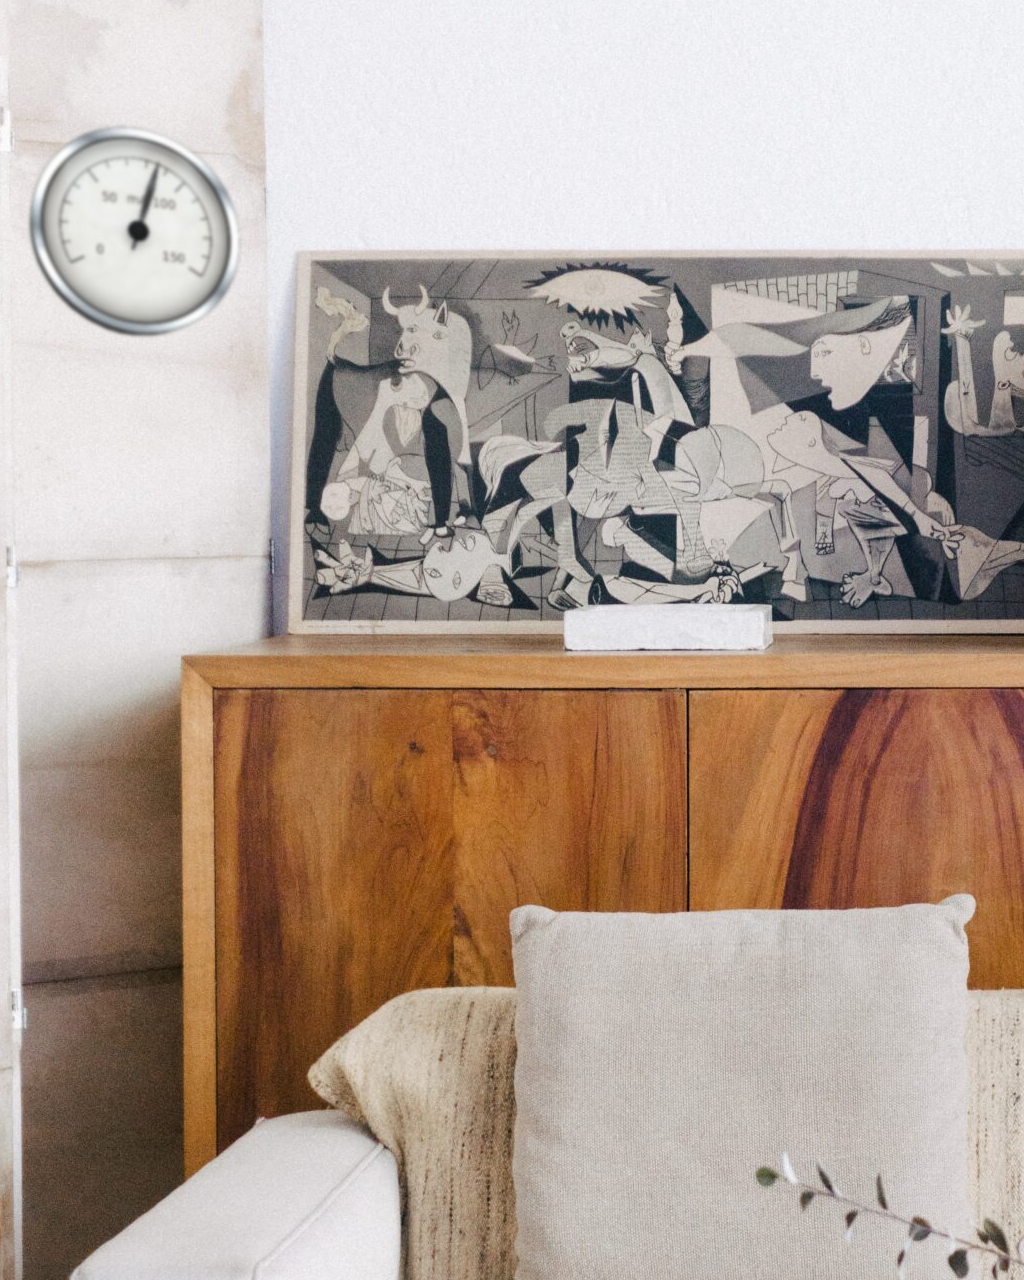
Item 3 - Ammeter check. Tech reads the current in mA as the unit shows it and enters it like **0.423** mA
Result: **85** mA
